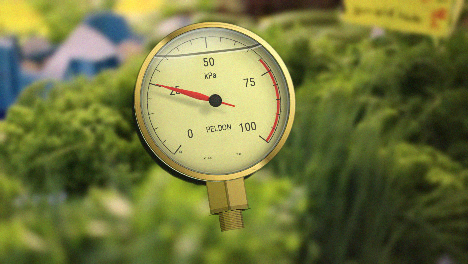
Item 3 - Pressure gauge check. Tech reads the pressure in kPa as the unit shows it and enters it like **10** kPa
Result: **25** kPa
